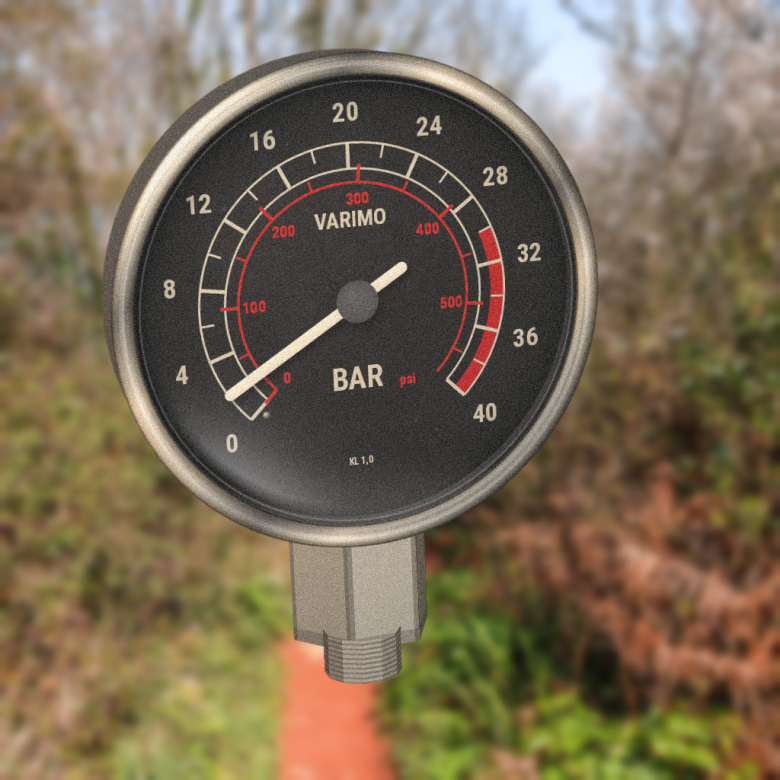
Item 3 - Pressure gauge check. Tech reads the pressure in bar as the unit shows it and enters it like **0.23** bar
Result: **2** bar
